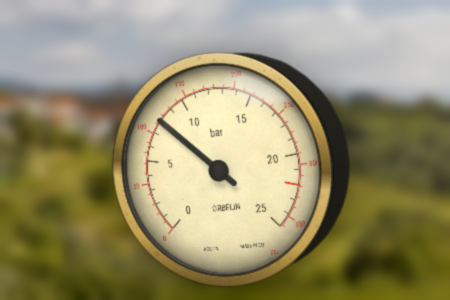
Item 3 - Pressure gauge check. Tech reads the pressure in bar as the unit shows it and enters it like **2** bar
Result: **8** bar
